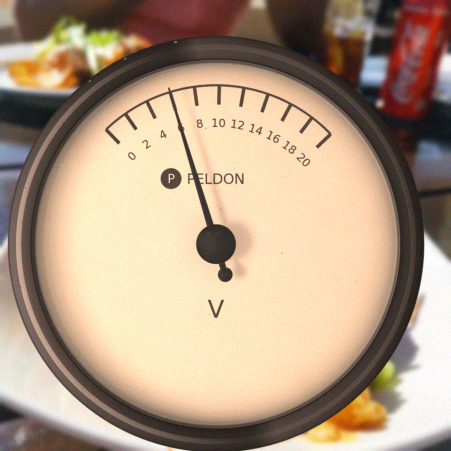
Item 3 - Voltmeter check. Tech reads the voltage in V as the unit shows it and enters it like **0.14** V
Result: **6** V
